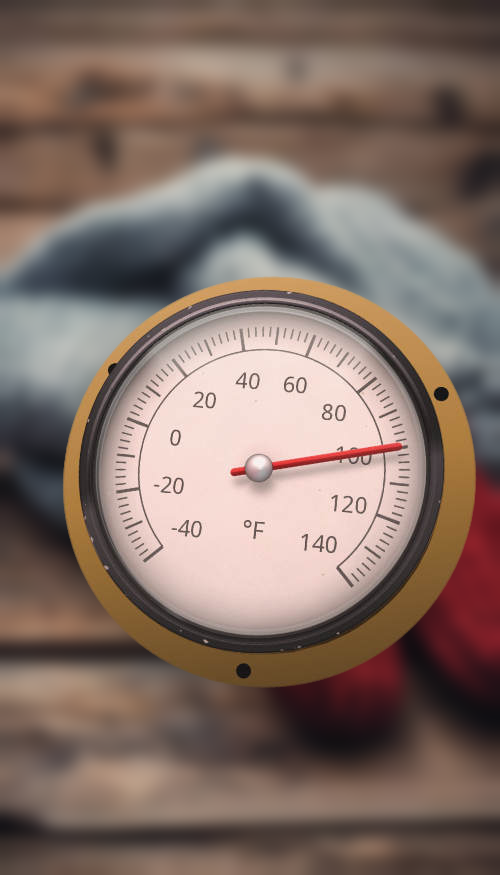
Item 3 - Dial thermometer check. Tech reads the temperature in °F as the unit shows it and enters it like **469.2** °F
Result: **100** °F
